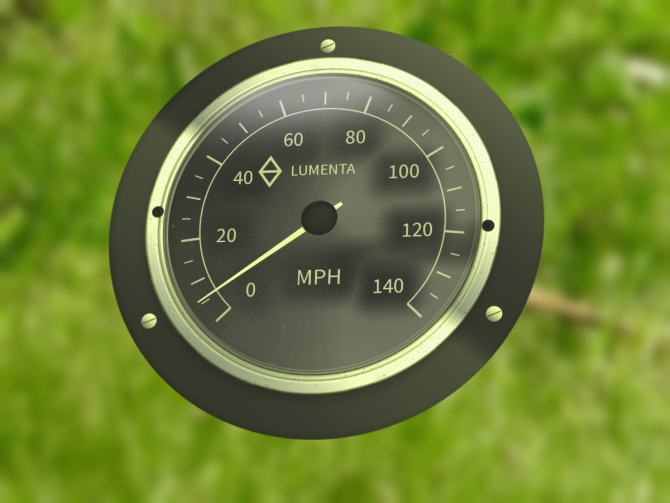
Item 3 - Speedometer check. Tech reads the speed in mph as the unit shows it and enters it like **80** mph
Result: **5** mph
